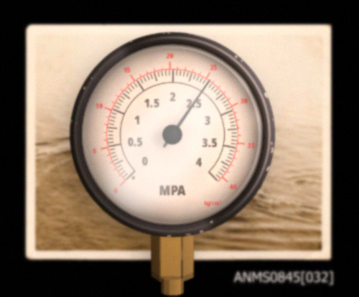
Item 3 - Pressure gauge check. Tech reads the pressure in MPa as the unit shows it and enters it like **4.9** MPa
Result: **2.5** MPa
